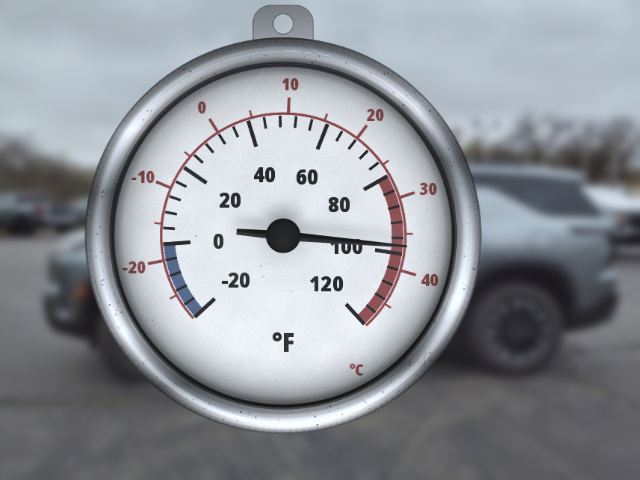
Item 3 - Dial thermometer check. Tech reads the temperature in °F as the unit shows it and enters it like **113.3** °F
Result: **98** °F
